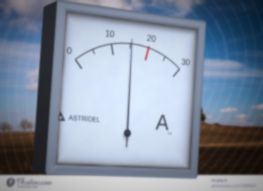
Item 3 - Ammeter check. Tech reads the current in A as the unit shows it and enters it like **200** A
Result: **15** A
